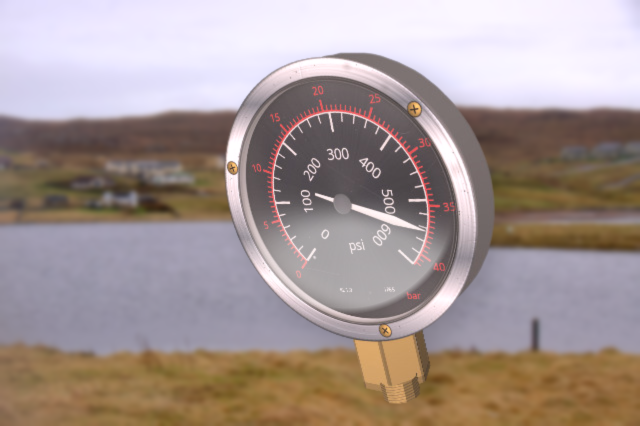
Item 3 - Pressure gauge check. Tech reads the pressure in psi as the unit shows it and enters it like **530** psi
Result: **540** psi
